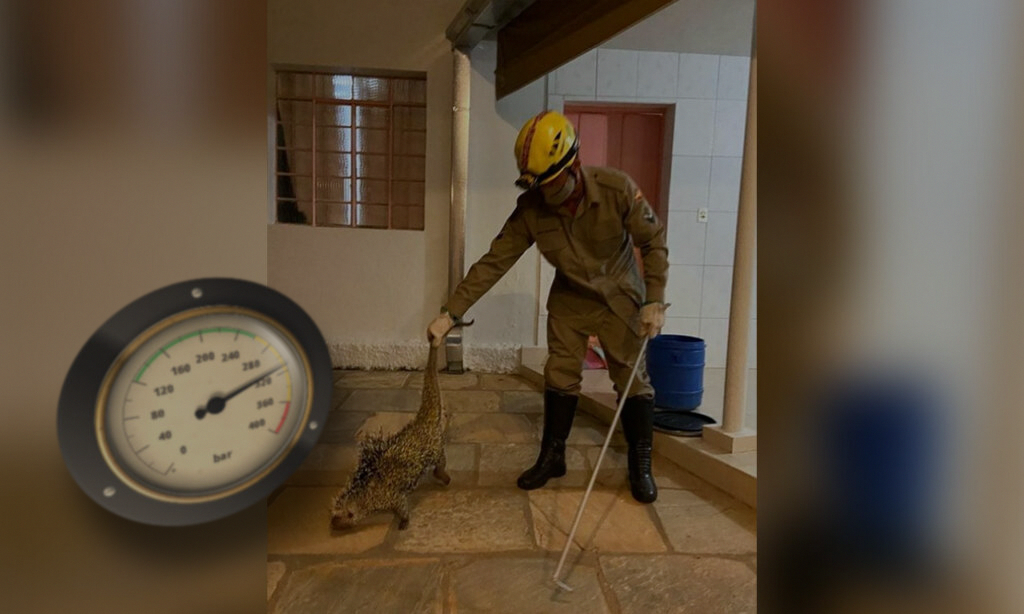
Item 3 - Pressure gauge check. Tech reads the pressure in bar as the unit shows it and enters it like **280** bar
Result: **310** bar
